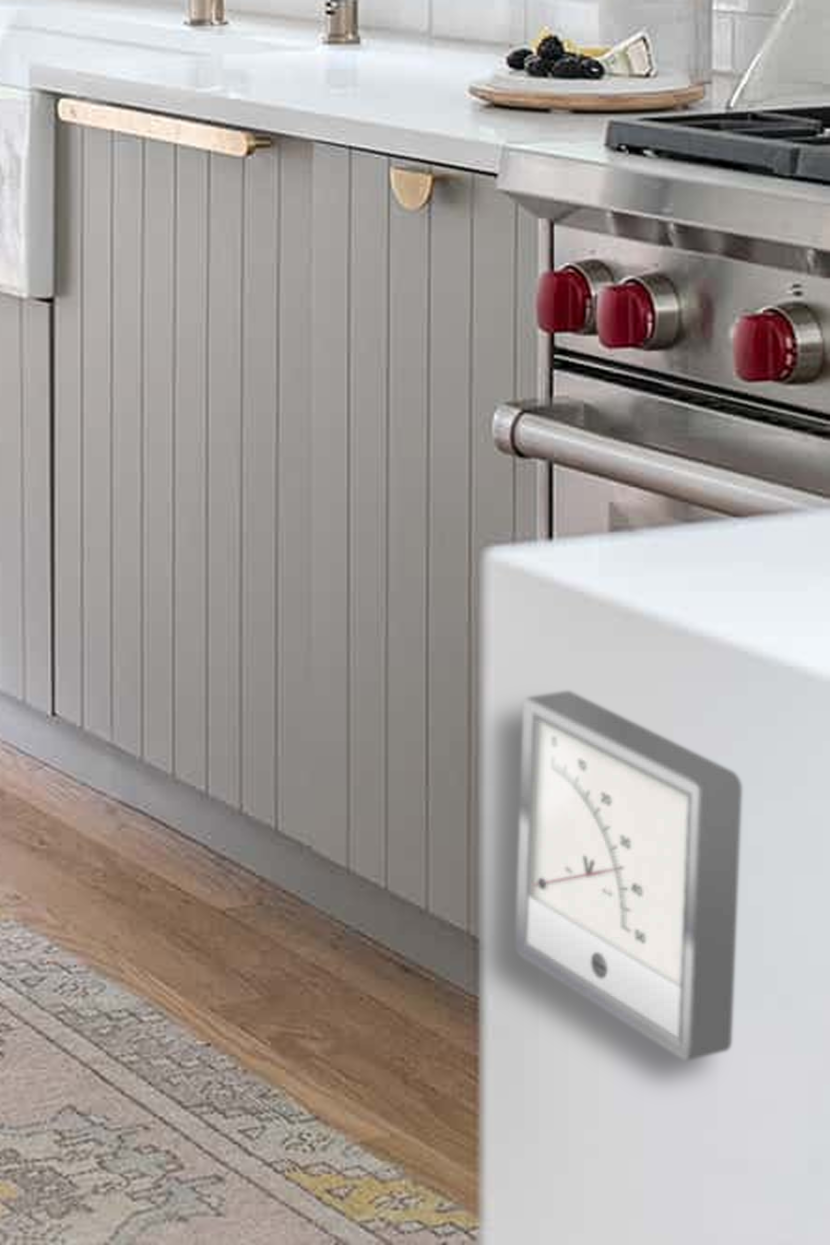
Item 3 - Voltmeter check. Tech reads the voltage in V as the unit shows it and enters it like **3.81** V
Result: **35** V
